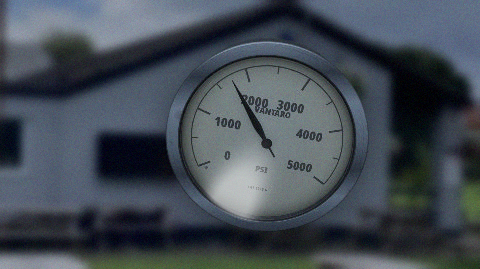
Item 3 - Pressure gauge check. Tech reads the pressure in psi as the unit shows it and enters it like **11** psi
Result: **1750** psi
